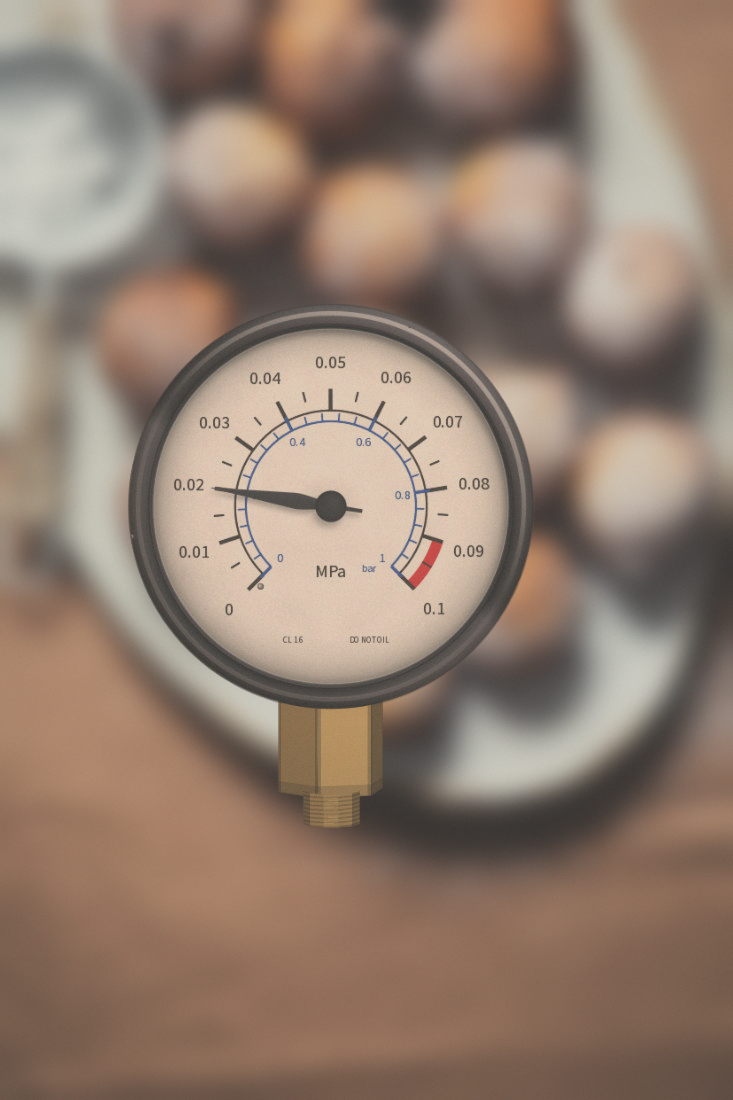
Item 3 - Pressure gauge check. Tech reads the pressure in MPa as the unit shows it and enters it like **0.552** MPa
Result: **0.02** MPa
